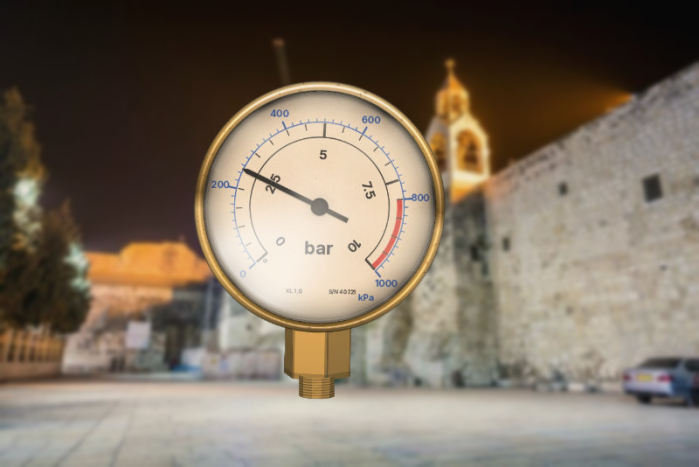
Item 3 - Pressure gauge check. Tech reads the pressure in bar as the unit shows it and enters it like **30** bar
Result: **2.5** bar
